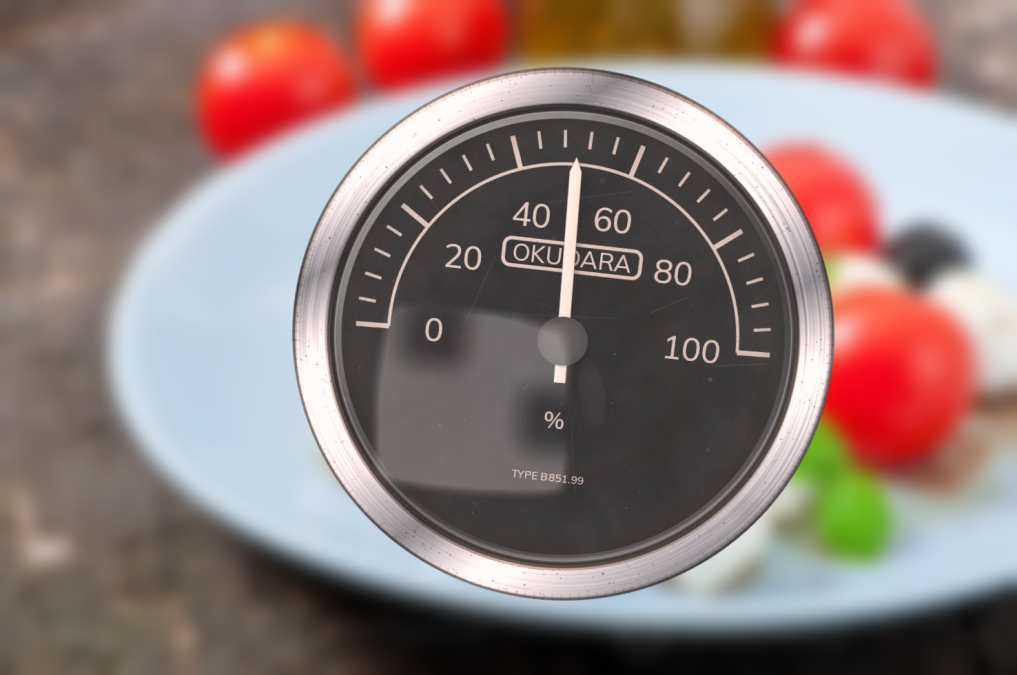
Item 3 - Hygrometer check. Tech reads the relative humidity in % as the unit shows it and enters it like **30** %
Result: **50** %
